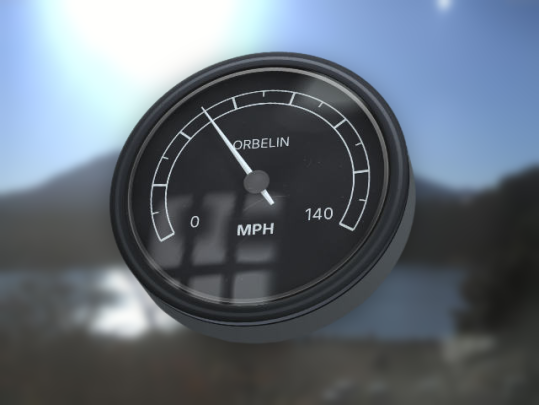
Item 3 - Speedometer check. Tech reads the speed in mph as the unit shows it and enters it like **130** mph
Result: **50** mph
